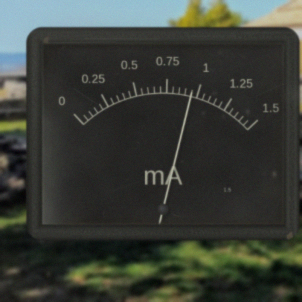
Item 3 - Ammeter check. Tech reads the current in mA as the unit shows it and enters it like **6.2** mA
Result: **0.95** mA
